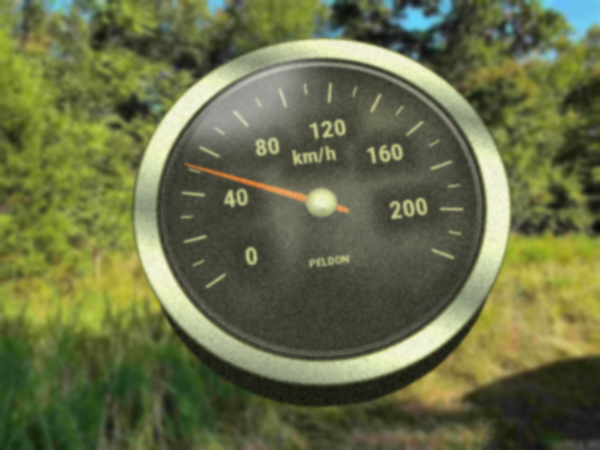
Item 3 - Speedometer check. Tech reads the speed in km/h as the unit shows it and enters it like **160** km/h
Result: **50** km/h
